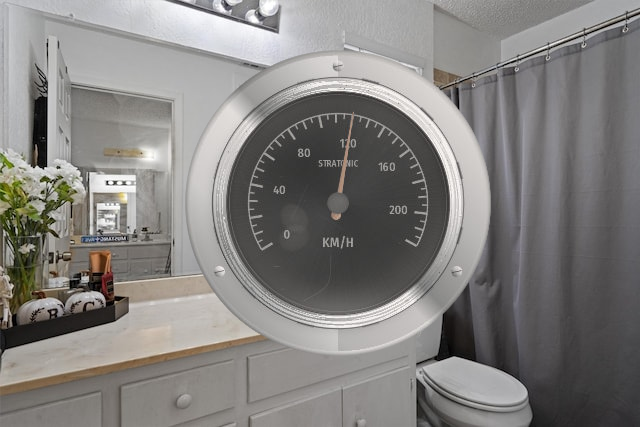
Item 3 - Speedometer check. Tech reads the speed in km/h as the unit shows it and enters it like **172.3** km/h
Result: **120** km/h
